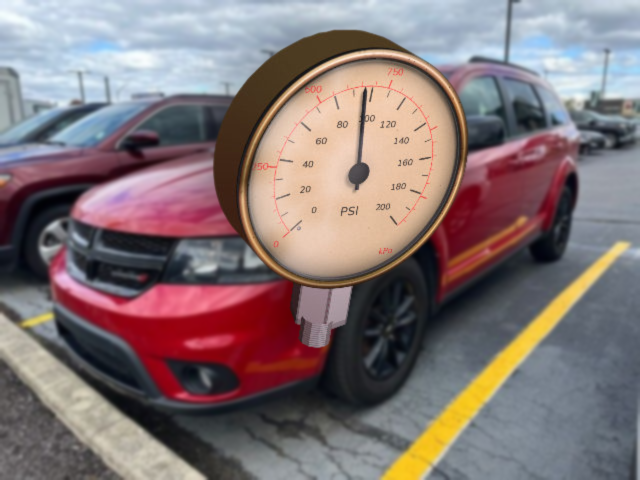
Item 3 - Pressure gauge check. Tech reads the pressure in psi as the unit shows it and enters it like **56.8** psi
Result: **95** psi
